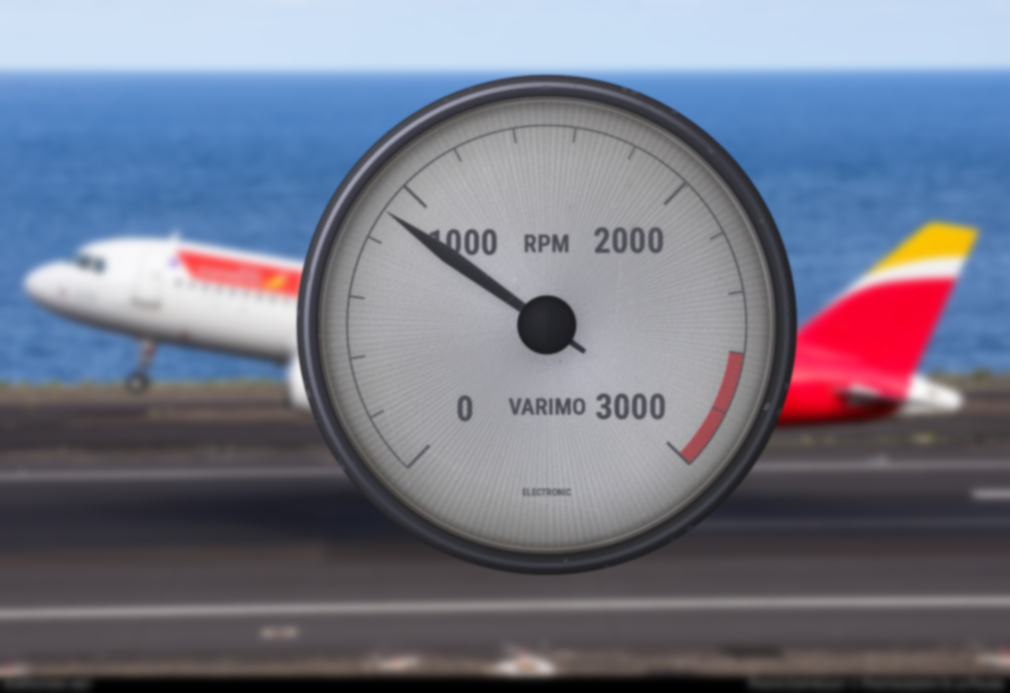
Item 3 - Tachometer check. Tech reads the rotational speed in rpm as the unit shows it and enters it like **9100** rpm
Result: **900** rpm
